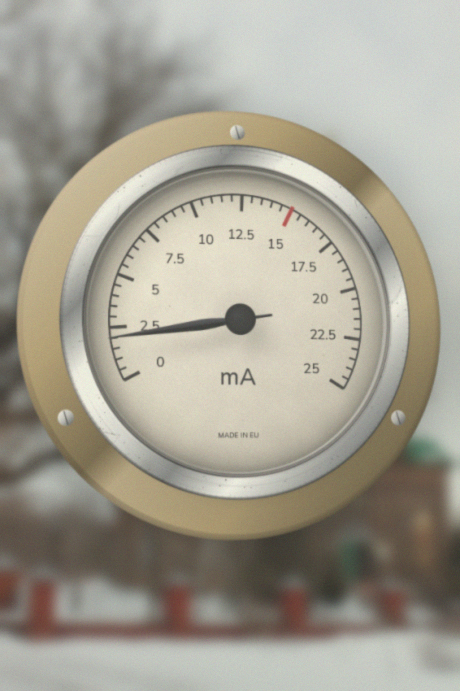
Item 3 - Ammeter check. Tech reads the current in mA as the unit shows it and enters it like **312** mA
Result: **2** mA
